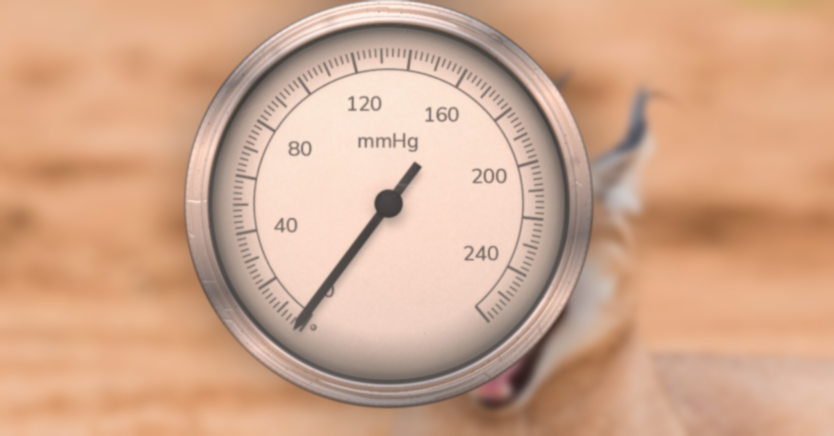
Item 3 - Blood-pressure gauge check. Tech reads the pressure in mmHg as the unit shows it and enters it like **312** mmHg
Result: **2** mmHg
